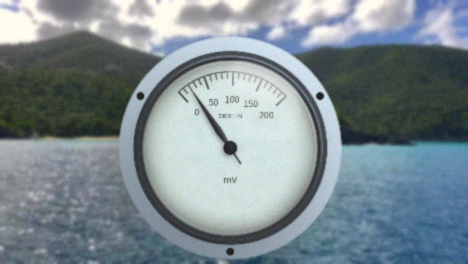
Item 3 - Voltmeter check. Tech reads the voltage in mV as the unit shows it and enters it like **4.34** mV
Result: **20** mV
